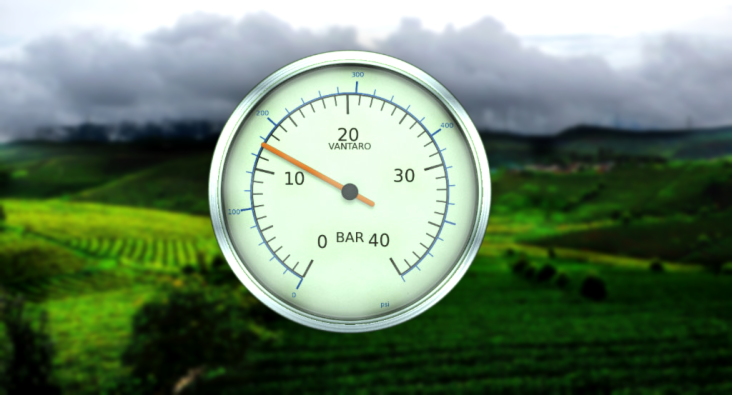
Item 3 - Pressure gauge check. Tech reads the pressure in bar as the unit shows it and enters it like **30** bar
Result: **12** bar
